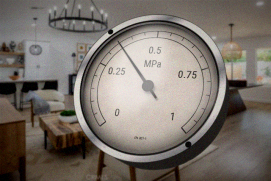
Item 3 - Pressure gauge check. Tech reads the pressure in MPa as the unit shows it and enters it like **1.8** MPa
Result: **0.35** MPa
